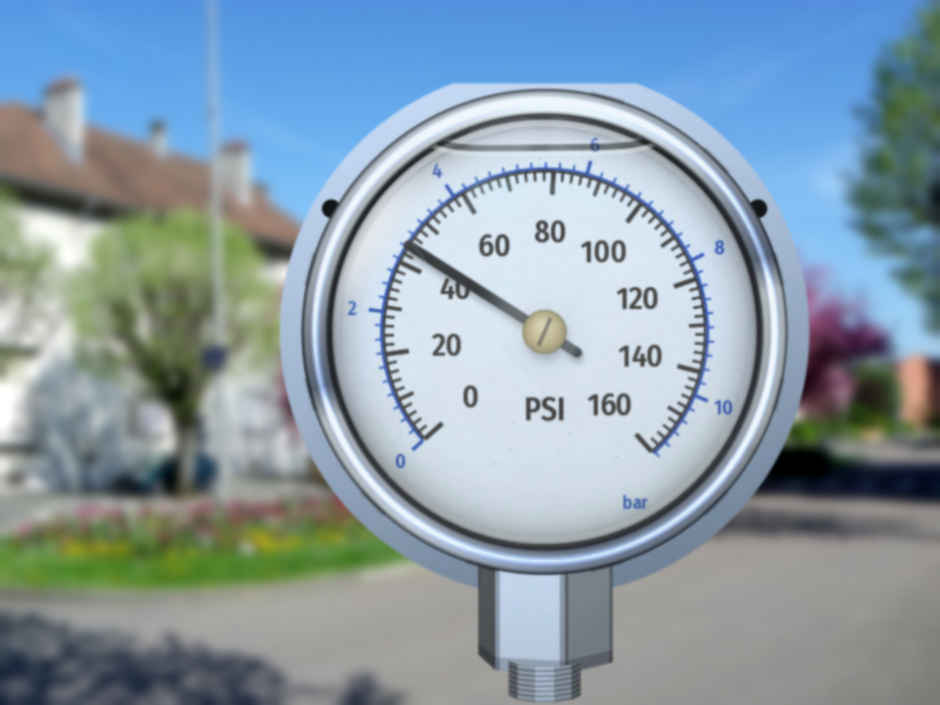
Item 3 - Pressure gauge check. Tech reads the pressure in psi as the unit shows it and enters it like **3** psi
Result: **44** psi
